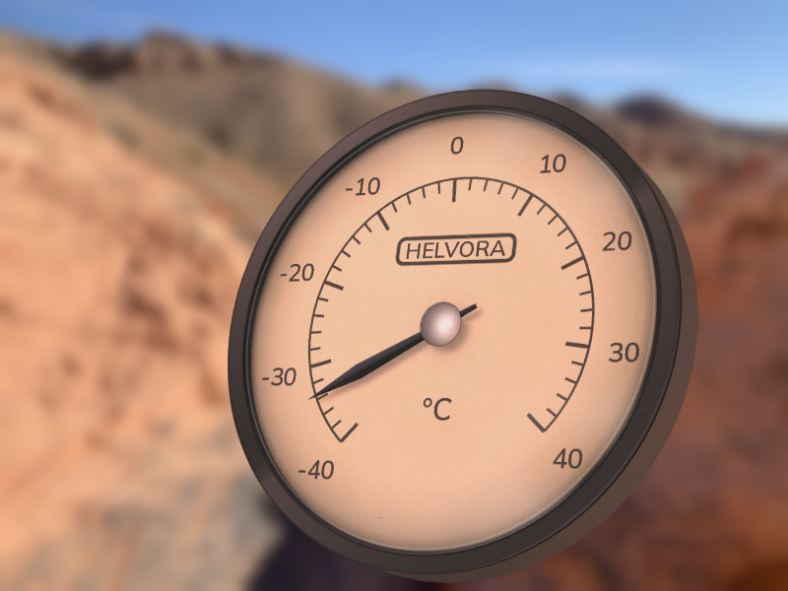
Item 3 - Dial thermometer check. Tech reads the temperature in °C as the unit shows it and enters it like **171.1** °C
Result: **-34** °C
